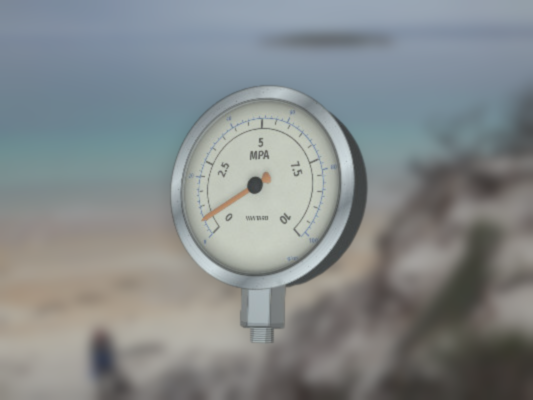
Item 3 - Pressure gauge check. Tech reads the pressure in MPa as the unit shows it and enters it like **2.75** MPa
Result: **0.5** MPa
